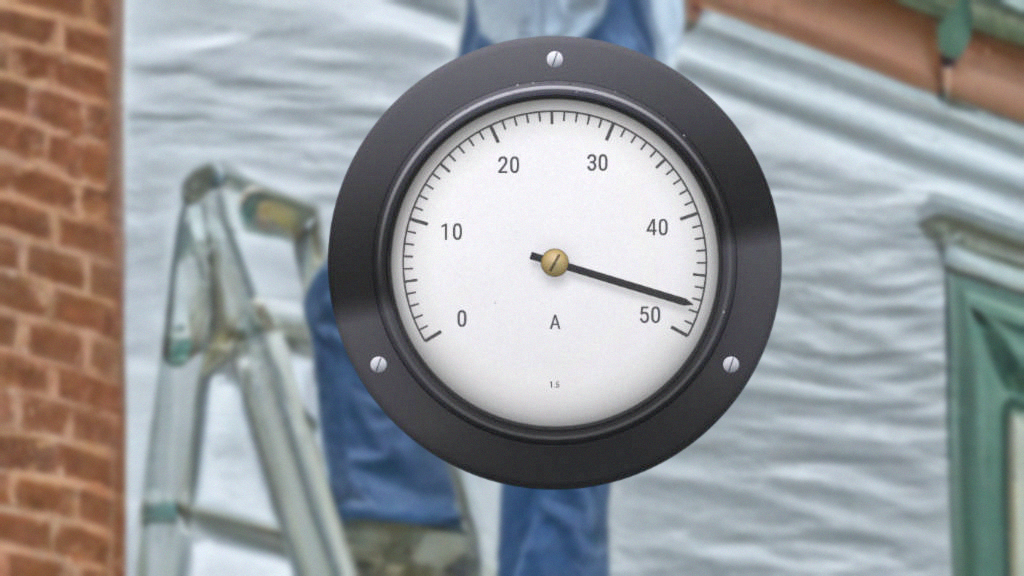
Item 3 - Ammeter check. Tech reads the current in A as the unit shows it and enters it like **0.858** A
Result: **47.5** A
